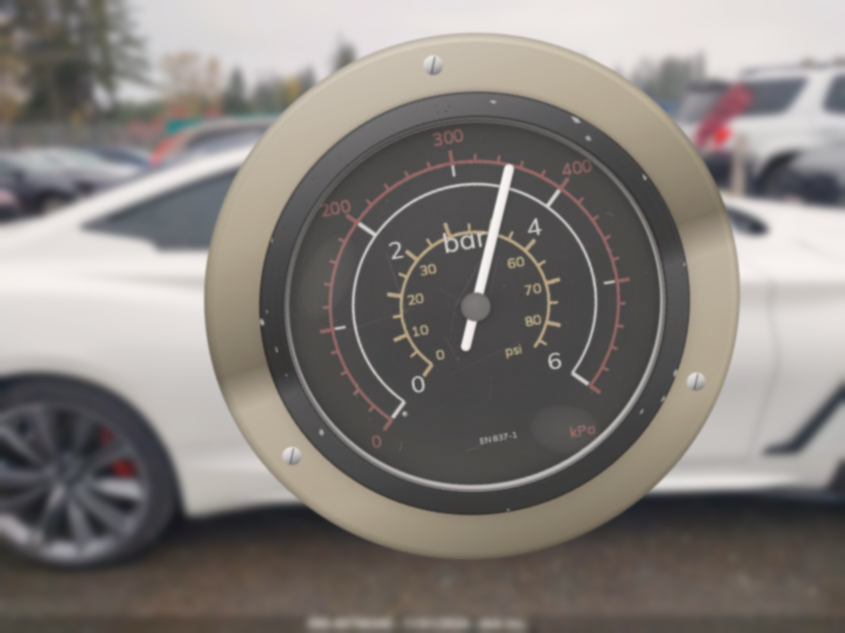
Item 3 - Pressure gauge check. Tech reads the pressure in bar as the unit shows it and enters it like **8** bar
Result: **3.5** bar
